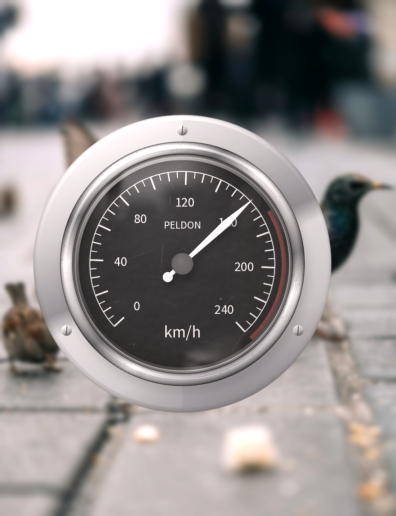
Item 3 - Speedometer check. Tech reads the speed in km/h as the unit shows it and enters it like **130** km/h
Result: **160** km/h
